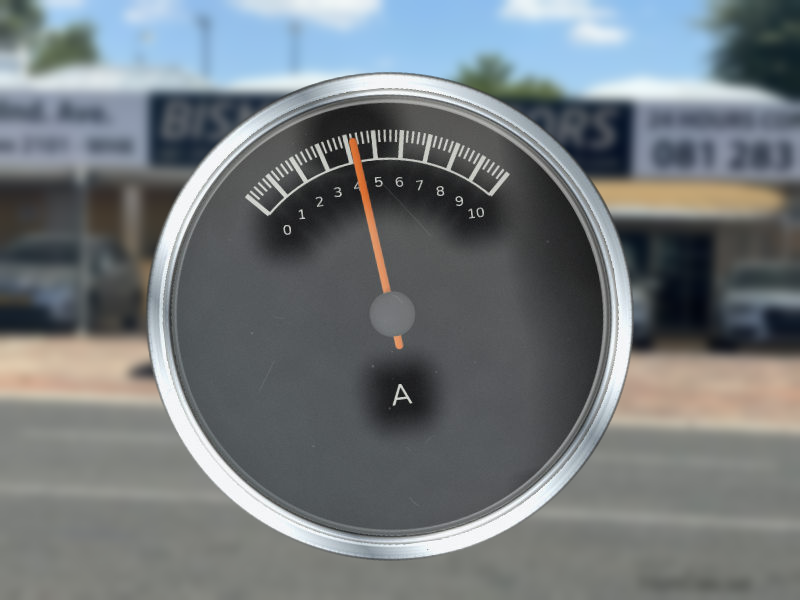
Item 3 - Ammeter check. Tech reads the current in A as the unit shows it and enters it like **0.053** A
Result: **4.2** A
